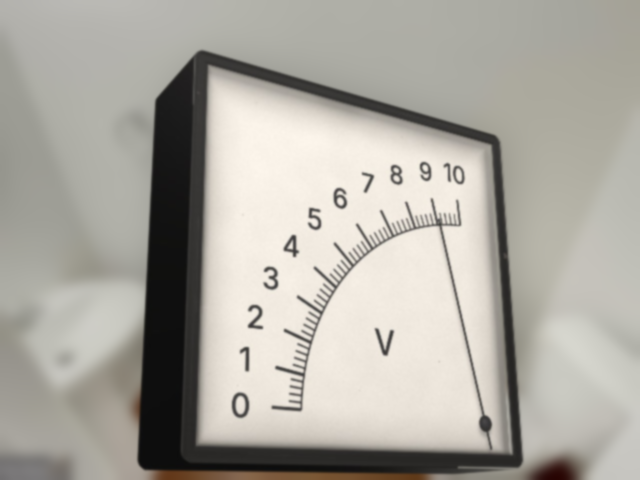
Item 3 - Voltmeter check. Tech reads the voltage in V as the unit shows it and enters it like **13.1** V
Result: **9** V
